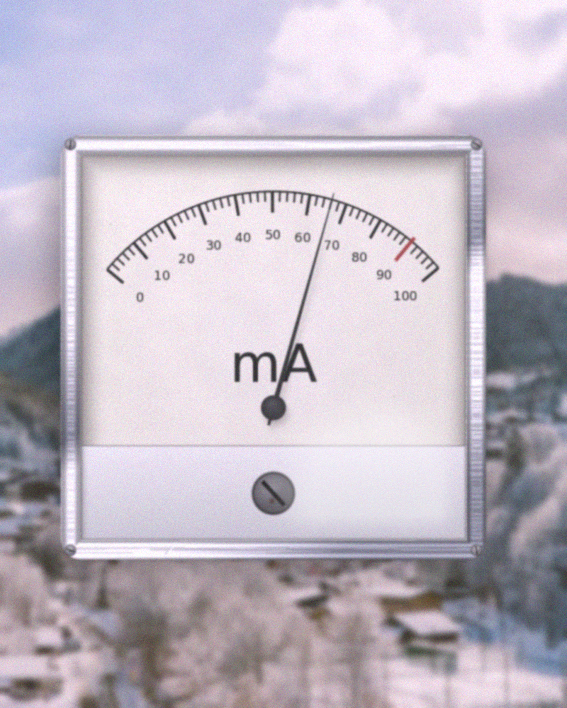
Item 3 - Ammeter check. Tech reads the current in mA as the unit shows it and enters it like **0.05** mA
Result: **66** mA
